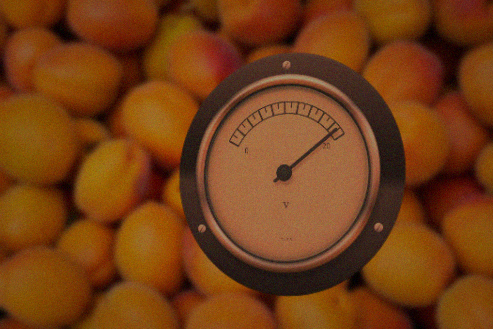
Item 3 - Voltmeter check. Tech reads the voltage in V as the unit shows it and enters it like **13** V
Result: **19** V
